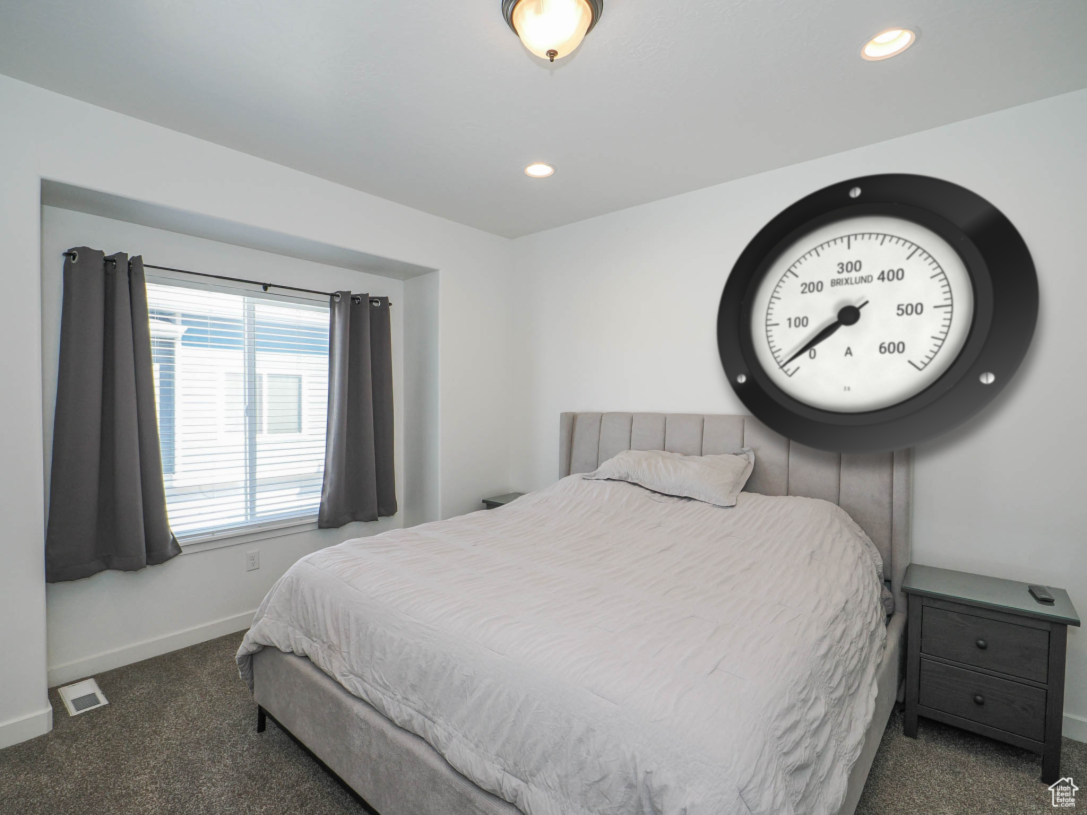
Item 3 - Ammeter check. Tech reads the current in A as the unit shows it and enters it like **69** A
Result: **20** A
